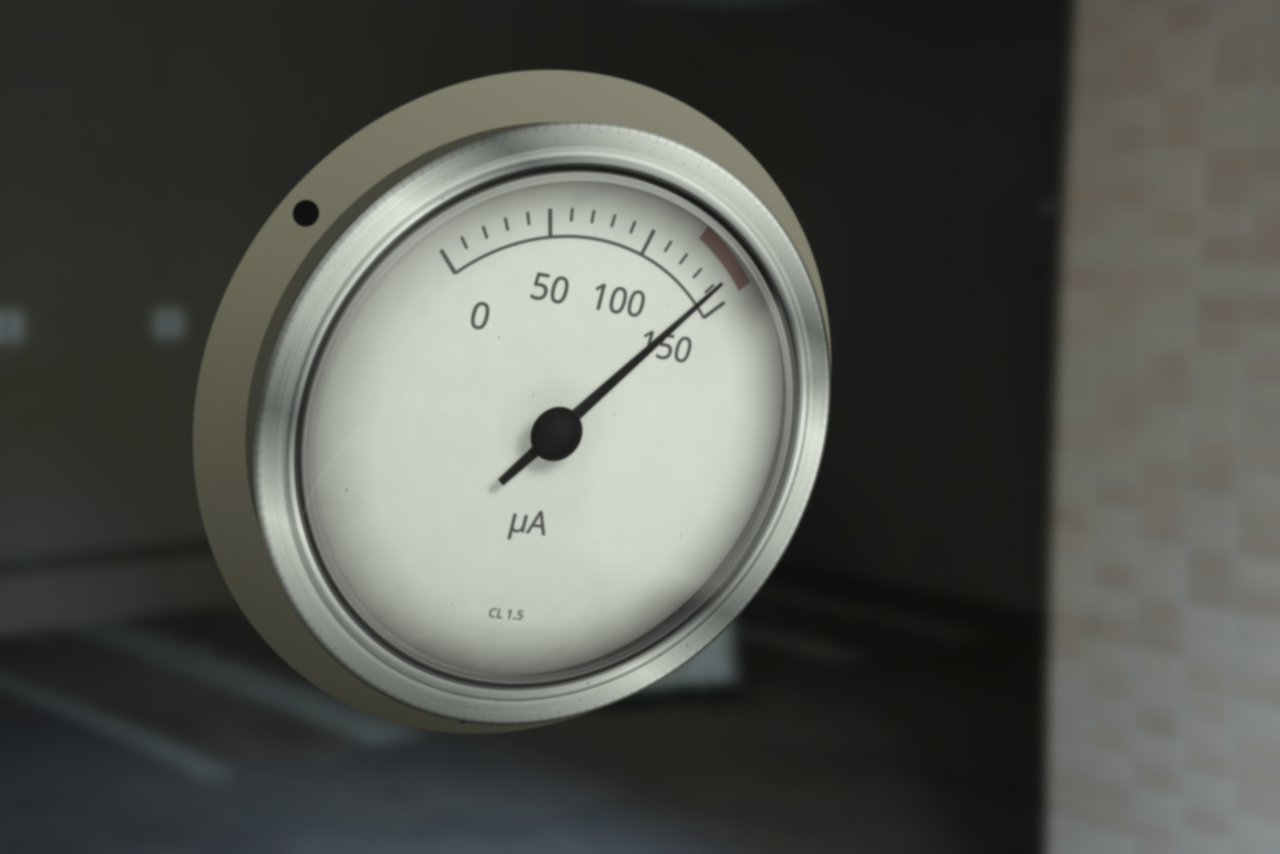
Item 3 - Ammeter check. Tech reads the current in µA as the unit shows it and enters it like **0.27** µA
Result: **140** µA
